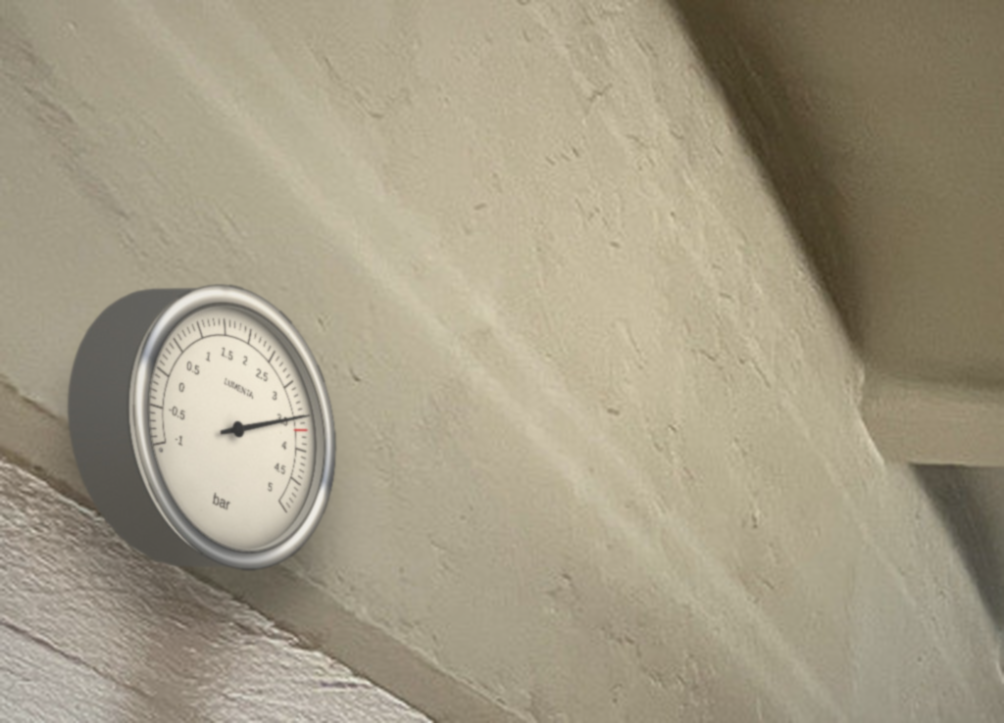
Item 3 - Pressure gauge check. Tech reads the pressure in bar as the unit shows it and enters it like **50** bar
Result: **3.5** bar
